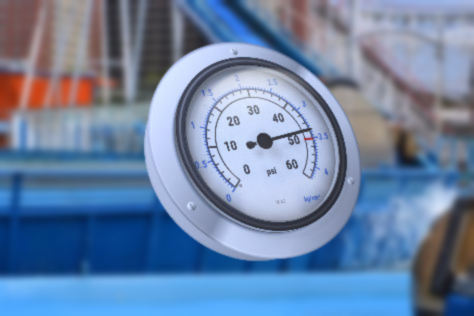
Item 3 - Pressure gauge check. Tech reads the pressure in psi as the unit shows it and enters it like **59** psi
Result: **48** psi
